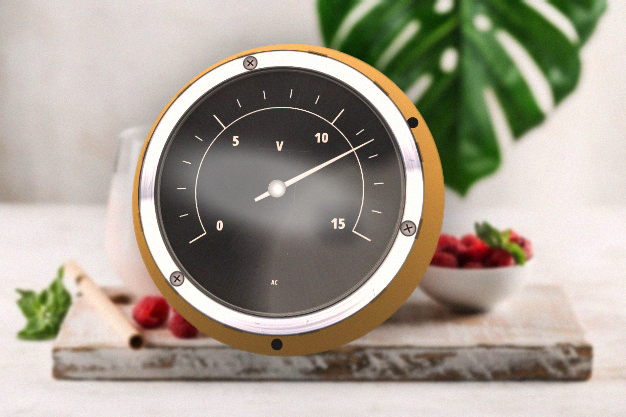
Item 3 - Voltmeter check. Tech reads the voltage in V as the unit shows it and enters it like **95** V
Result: **11.5** V
